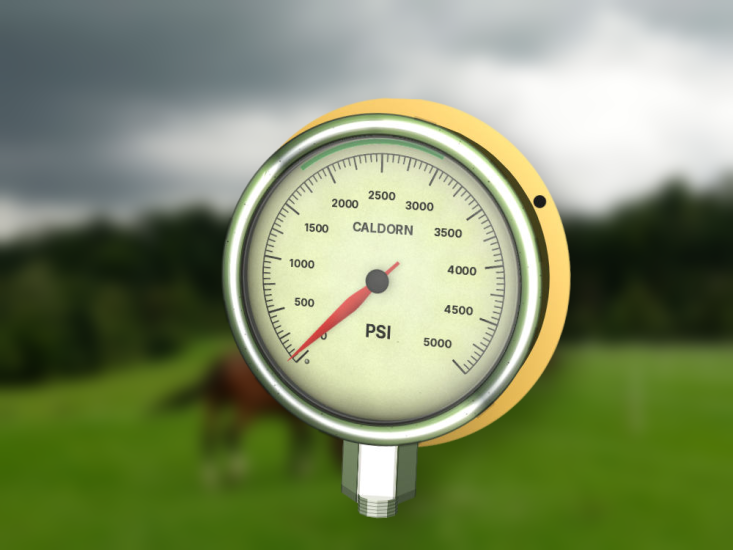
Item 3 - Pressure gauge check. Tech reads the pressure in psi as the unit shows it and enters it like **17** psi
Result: **50** psi
